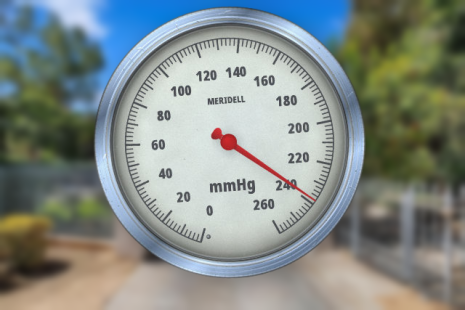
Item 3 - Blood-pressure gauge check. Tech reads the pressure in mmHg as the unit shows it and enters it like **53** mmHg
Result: **238** mmHg
